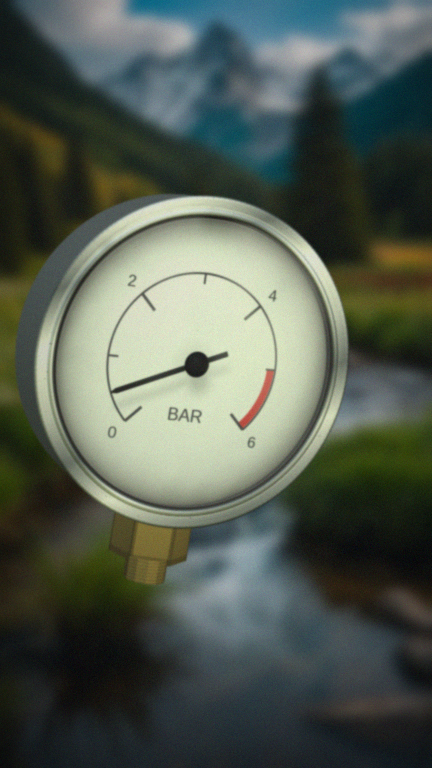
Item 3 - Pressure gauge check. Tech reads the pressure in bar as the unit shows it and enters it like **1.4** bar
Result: **0.5** bar
